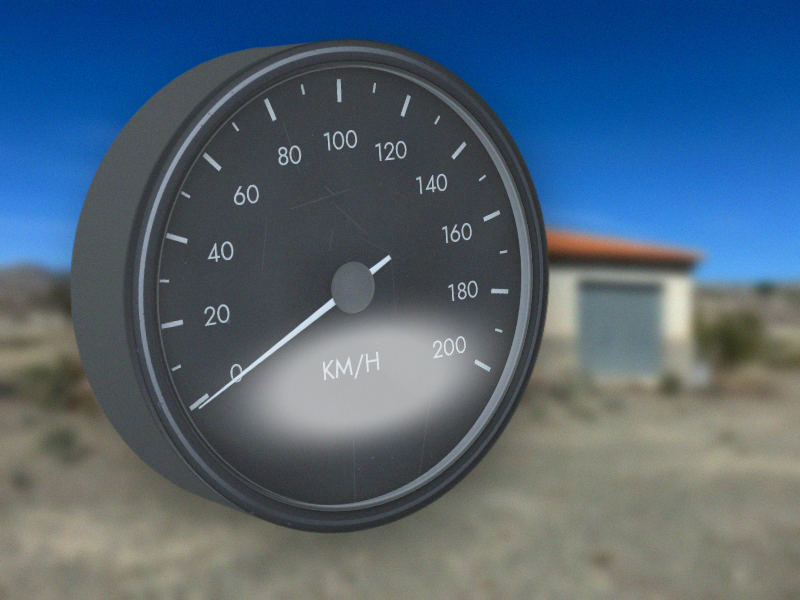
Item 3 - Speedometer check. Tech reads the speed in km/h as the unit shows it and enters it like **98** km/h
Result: **0** km/h
